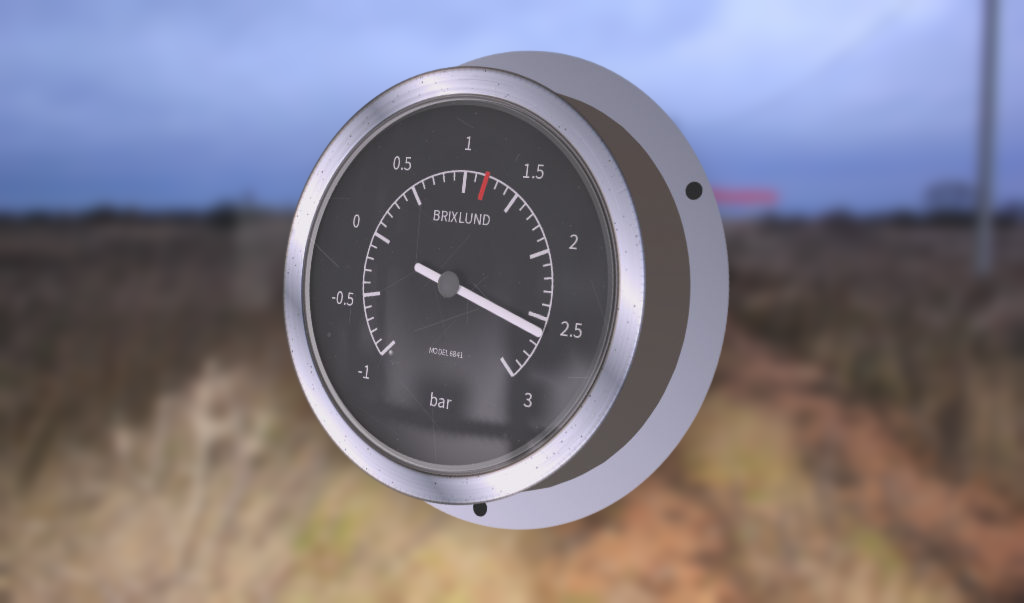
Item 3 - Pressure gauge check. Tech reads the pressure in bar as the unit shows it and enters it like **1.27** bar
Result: **2.6** bar
